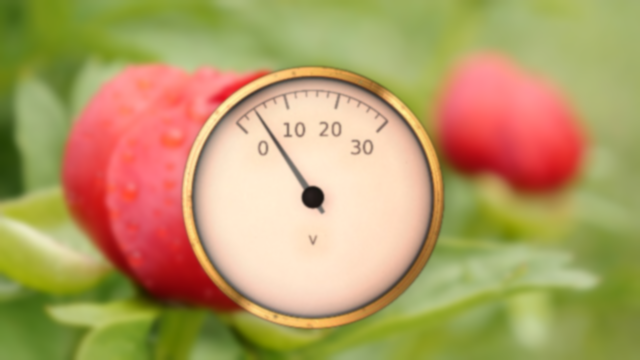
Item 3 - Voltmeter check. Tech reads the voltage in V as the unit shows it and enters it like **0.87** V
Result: **4** V
